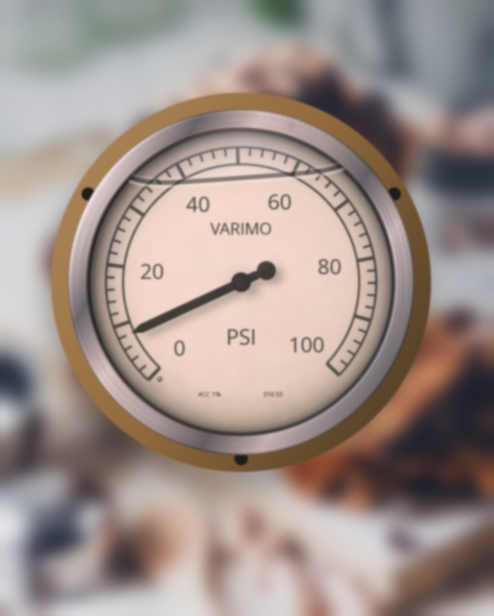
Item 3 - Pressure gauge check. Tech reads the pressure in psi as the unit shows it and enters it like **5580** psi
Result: **8** psi
